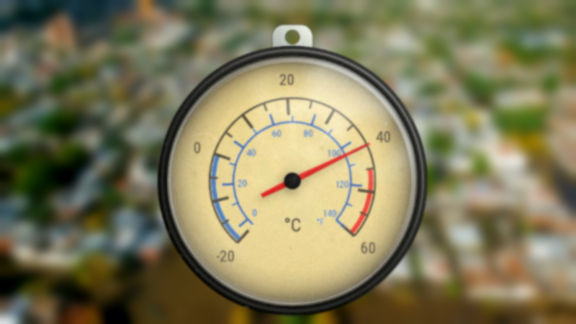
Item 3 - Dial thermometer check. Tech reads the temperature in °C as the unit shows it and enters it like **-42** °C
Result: **40** °C
